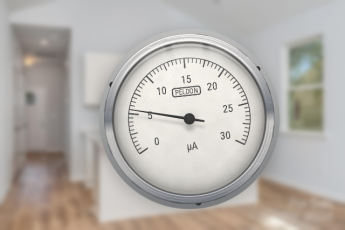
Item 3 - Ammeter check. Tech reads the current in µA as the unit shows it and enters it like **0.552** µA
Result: **5.5** µA
